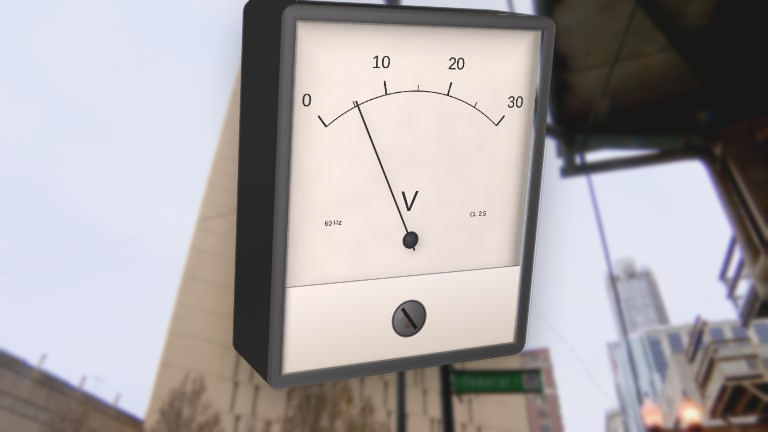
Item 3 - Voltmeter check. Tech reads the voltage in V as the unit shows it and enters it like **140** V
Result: **5** V
